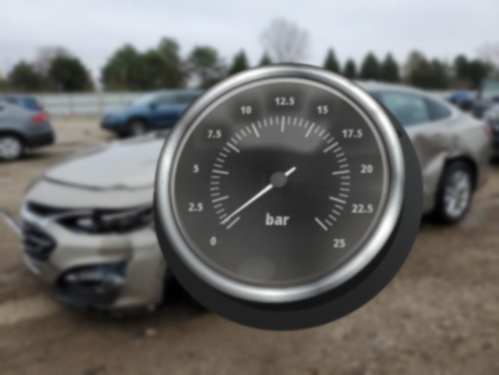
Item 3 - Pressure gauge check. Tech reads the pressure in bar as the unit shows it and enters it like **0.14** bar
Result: **0.5** bar
